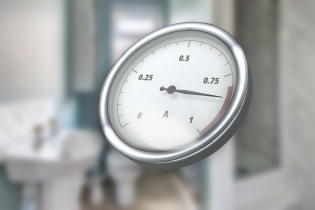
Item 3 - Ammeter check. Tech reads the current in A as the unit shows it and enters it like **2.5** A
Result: **0.85** A
